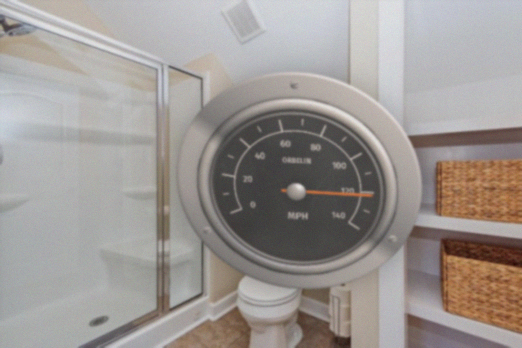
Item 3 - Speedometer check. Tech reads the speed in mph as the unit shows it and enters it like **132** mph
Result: **120** mph
